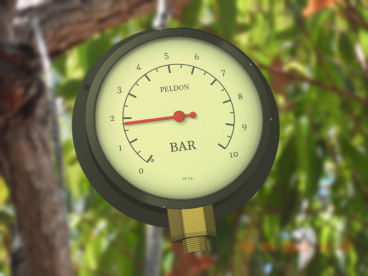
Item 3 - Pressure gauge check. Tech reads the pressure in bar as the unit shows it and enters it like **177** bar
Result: **1.75** bar
